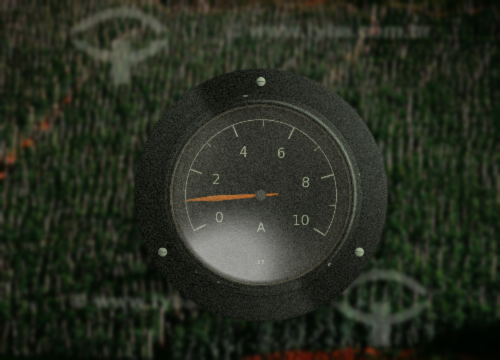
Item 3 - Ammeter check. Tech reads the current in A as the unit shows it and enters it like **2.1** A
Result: **1** A
